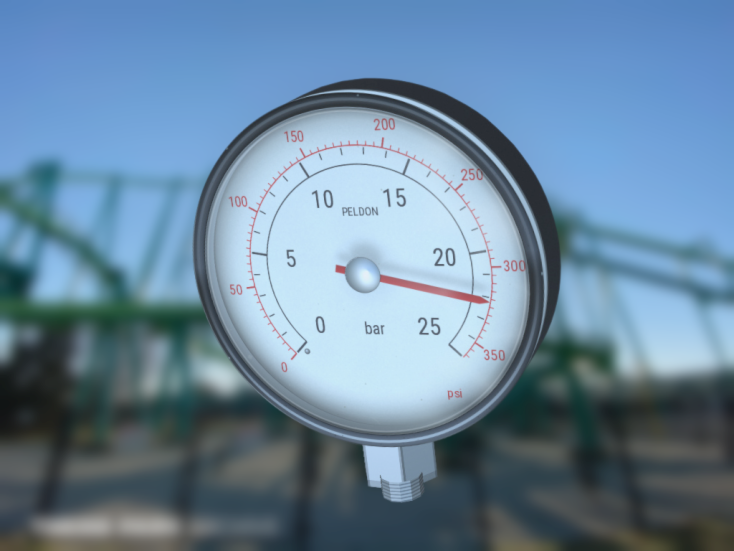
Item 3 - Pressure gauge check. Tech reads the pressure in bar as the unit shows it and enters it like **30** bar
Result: **22** bar
